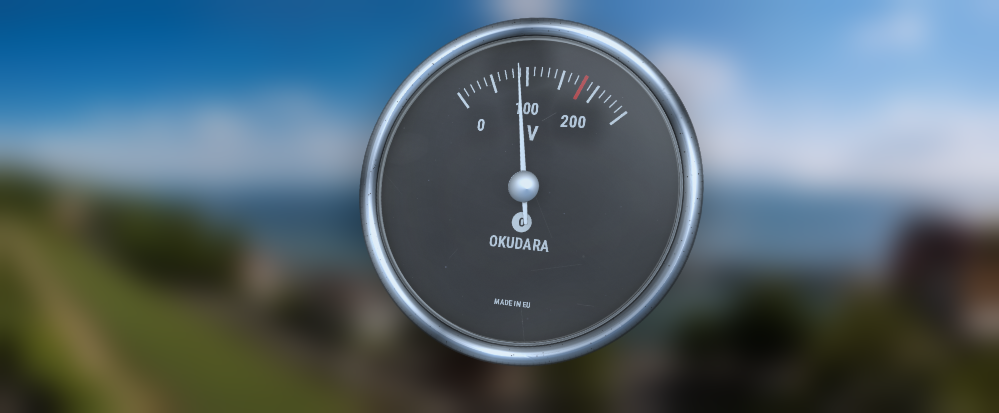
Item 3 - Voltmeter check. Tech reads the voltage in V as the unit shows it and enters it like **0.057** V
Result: **90** V
